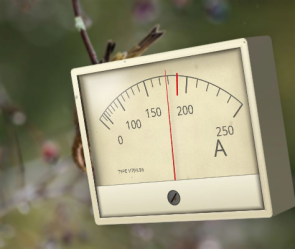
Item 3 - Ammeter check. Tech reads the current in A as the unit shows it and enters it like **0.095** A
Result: **180** A
